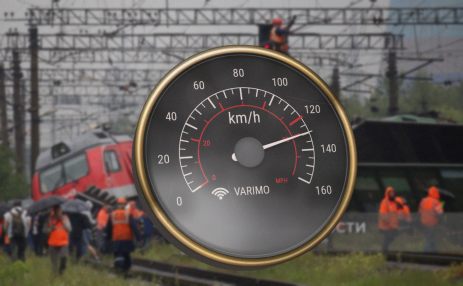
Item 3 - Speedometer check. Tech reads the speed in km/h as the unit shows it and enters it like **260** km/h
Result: **130** km/h
